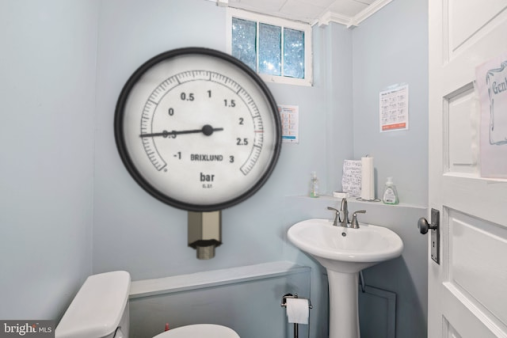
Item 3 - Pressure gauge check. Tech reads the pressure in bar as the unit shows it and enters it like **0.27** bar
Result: **-0.5** bar
